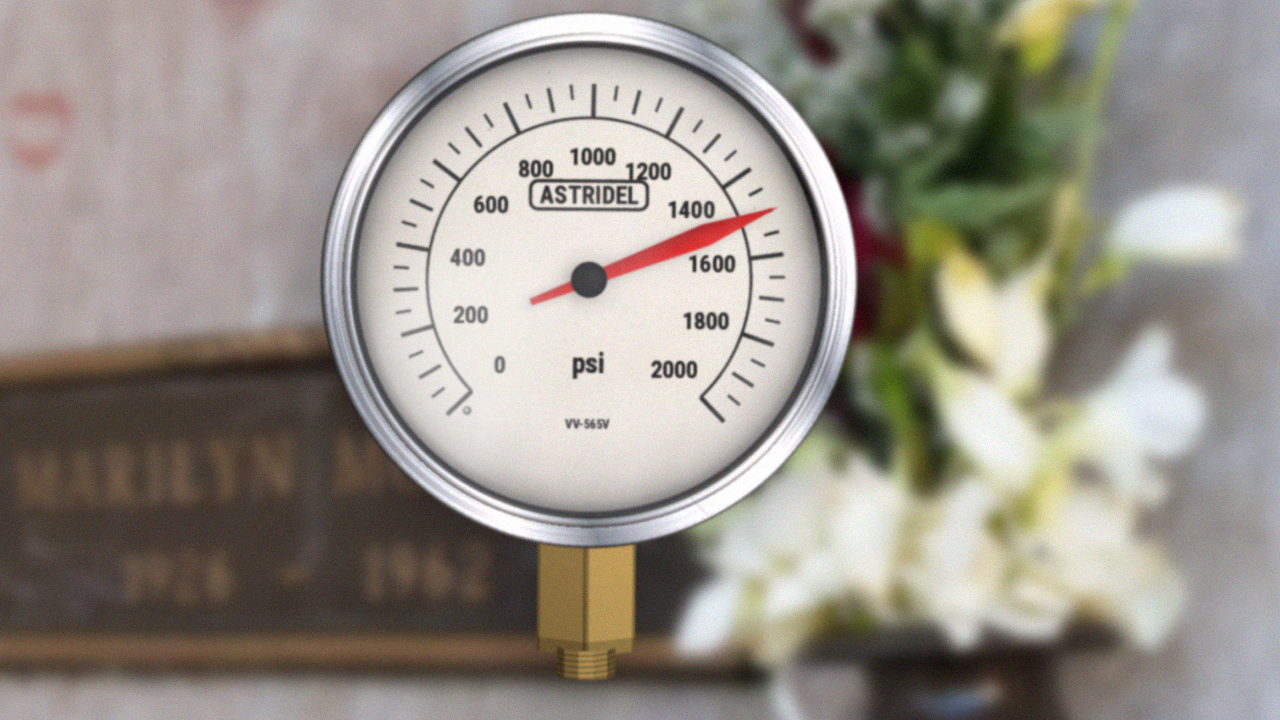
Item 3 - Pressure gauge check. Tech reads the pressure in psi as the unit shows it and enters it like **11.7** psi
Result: **1500** psi
